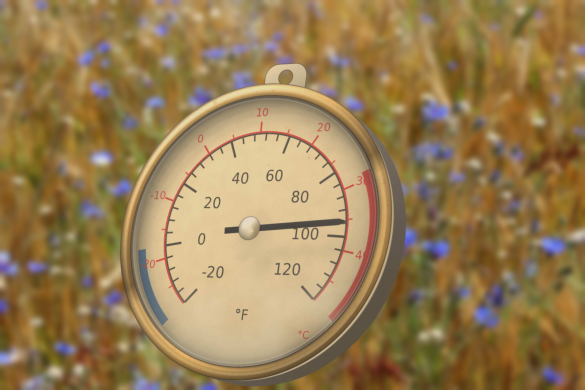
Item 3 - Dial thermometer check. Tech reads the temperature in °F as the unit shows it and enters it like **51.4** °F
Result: **96** °F
